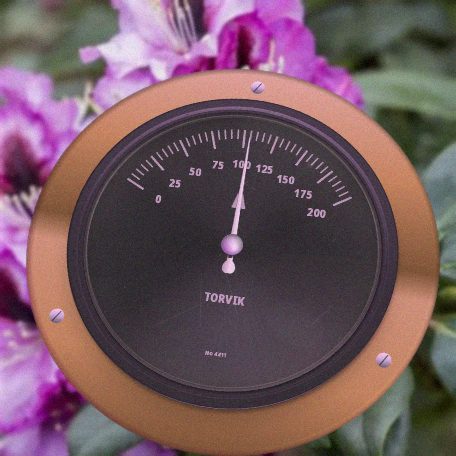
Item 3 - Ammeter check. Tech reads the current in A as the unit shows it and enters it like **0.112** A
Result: **105** A
